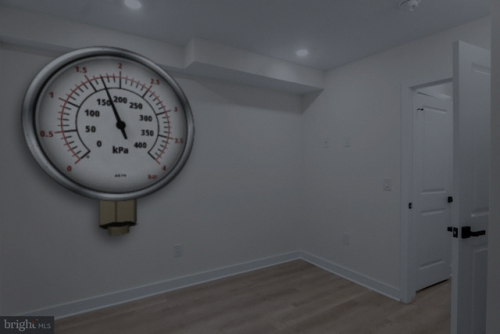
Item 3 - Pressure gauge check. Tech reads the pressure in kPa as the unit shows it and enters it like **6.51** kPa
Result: **170** kPa
